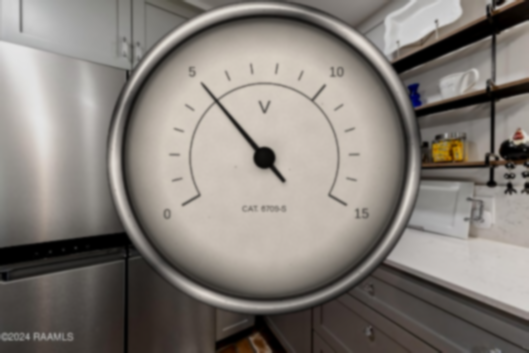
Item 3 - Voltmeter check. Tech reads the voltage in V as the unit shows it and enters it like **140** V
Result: **5** V
